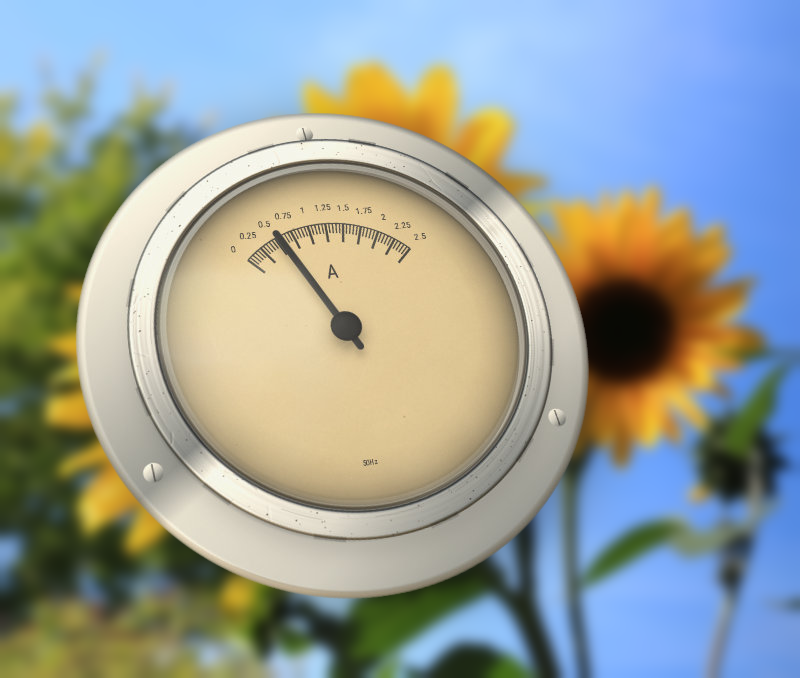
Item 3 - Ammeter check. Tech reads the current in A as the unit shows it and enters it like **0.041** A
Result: **0.5** A
